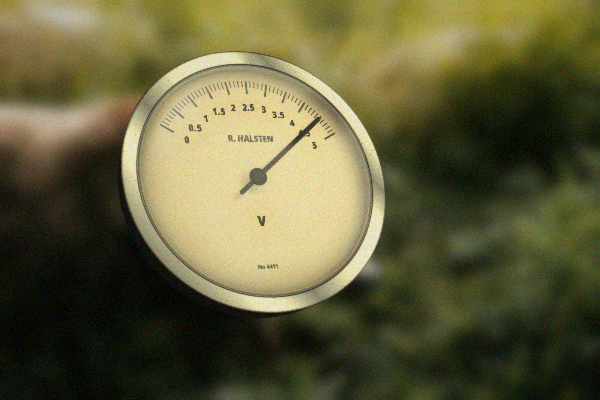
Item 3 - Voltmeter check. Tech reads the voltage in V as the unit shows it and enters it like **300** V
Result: **4.5** V
